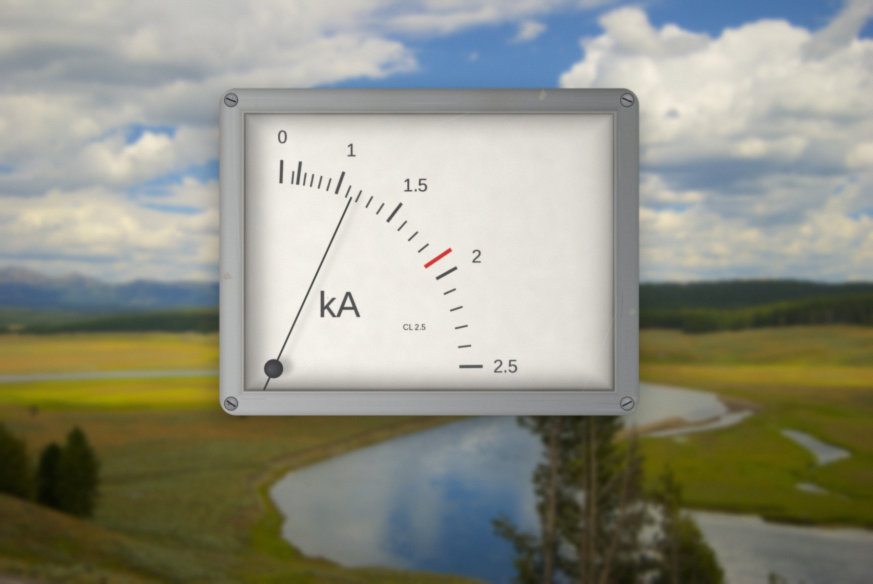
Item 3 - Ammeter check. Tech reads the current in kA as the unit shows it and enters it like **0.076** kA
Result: **1.15** kA
